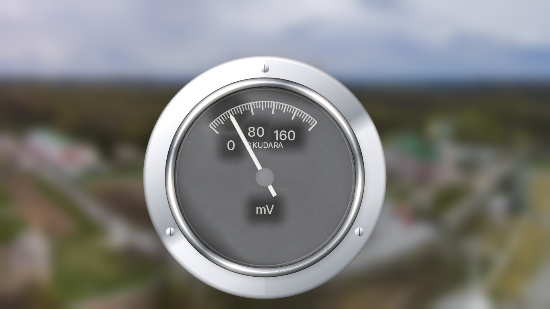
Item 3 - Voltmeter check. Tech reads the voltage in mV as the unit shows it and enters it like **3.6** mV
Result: **40** mV
